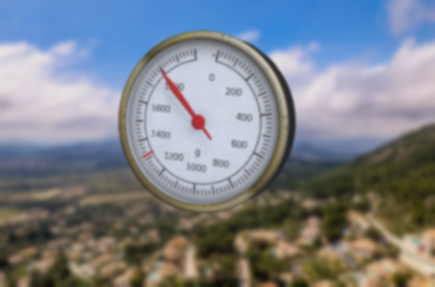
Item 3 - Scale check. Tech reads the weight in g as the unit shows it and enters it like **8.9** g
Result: **1800** g
